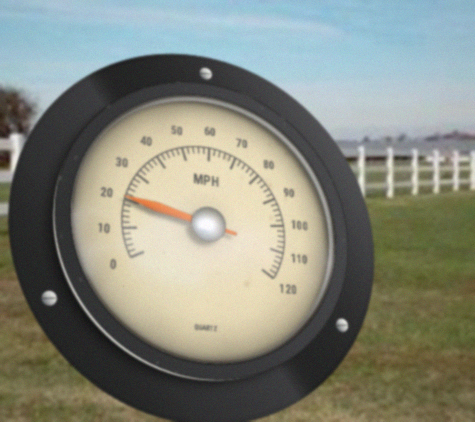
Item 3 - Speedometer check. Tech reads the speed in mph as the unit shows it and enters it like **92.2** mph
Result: **20** mph
